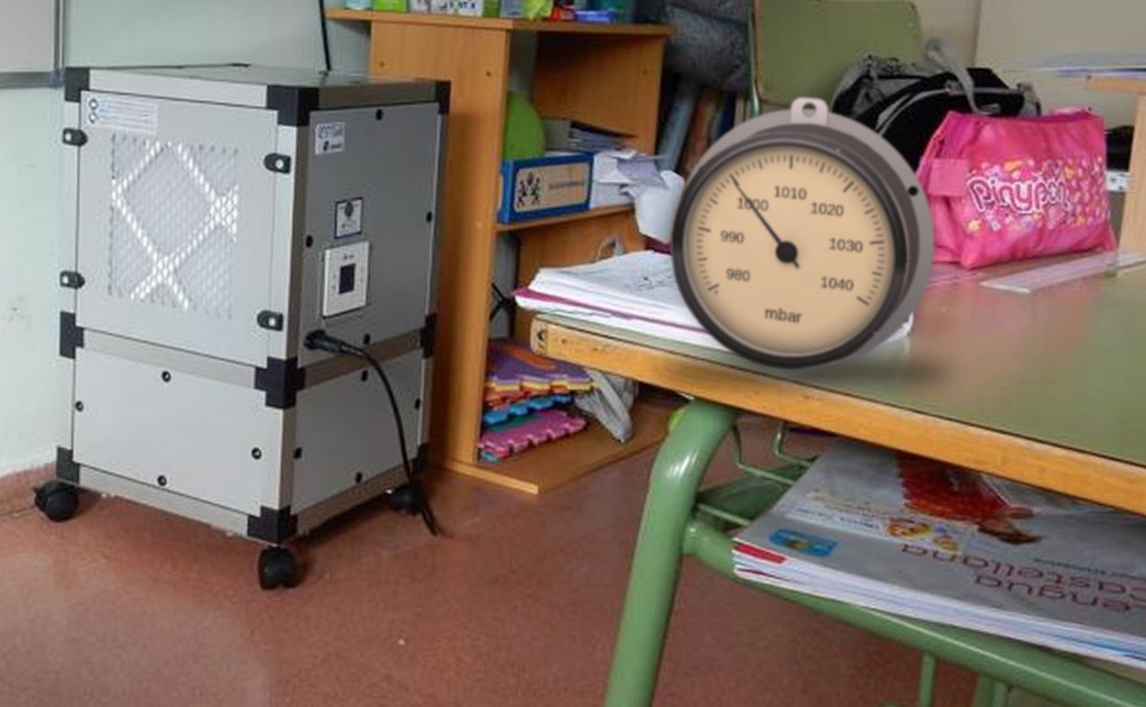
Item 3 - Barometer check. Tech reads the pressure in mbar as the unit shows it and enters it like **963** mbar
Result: **1000** mbar
